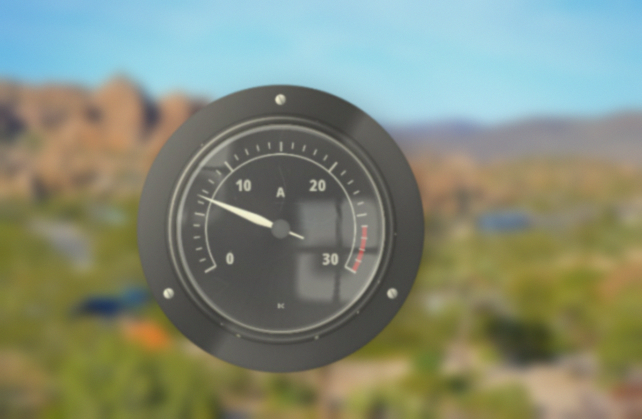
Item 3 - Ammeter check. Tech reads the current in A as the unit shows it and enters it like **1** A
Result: **6.5** A
